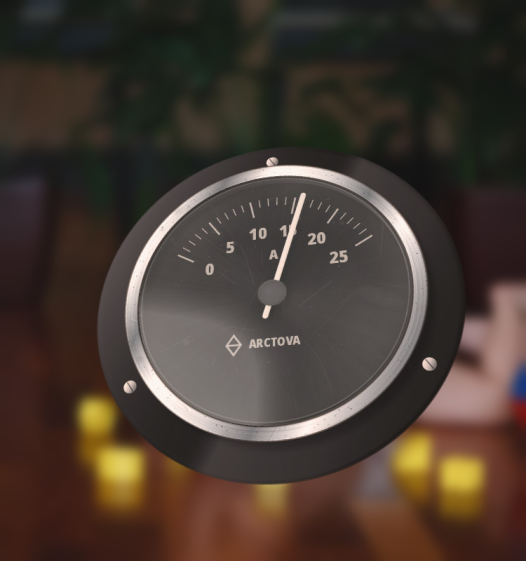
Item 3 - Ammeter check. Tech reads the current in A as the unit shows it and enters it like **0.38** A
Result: **16** A
